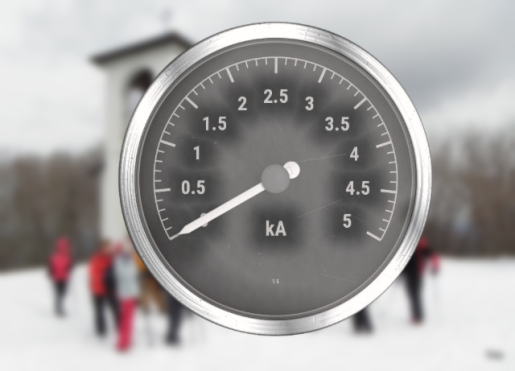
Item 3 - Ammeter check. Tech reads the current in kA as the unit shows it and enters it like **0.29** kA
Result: **0** kA
